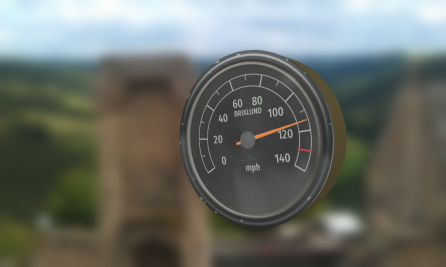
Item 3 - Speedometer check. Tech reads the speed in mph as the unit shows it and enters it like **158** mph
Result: **115** mph
